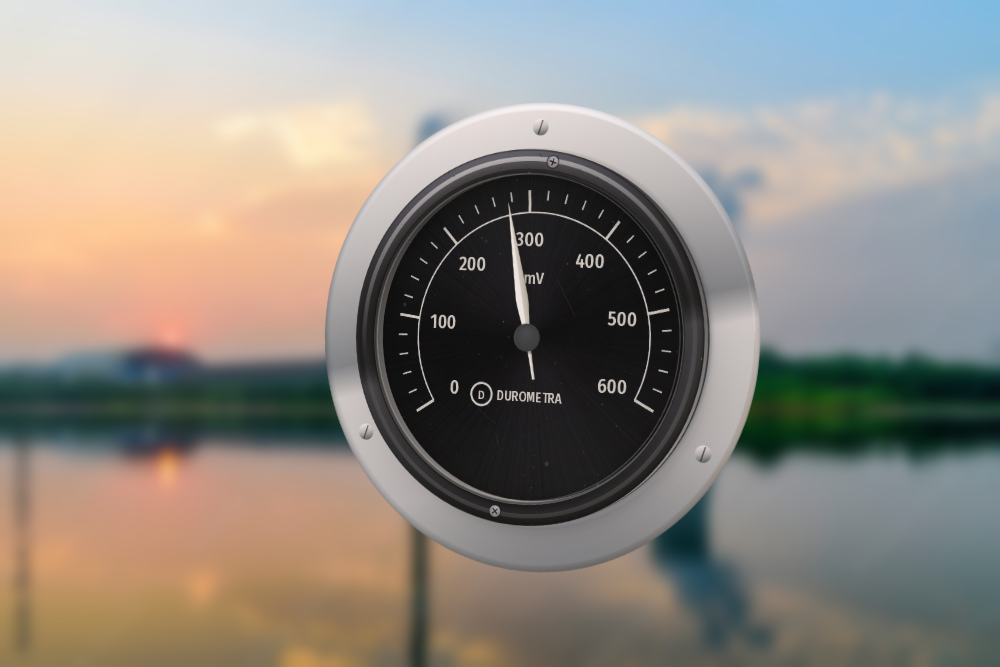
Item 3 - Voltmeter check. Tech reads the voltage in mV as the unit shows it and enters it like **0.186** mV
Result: **280** mV
